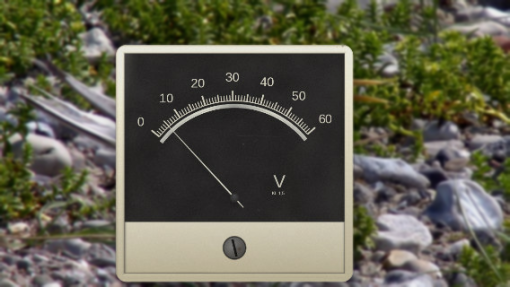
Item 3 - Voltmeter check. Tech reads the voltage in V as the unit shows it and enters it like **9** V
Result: **5** V
